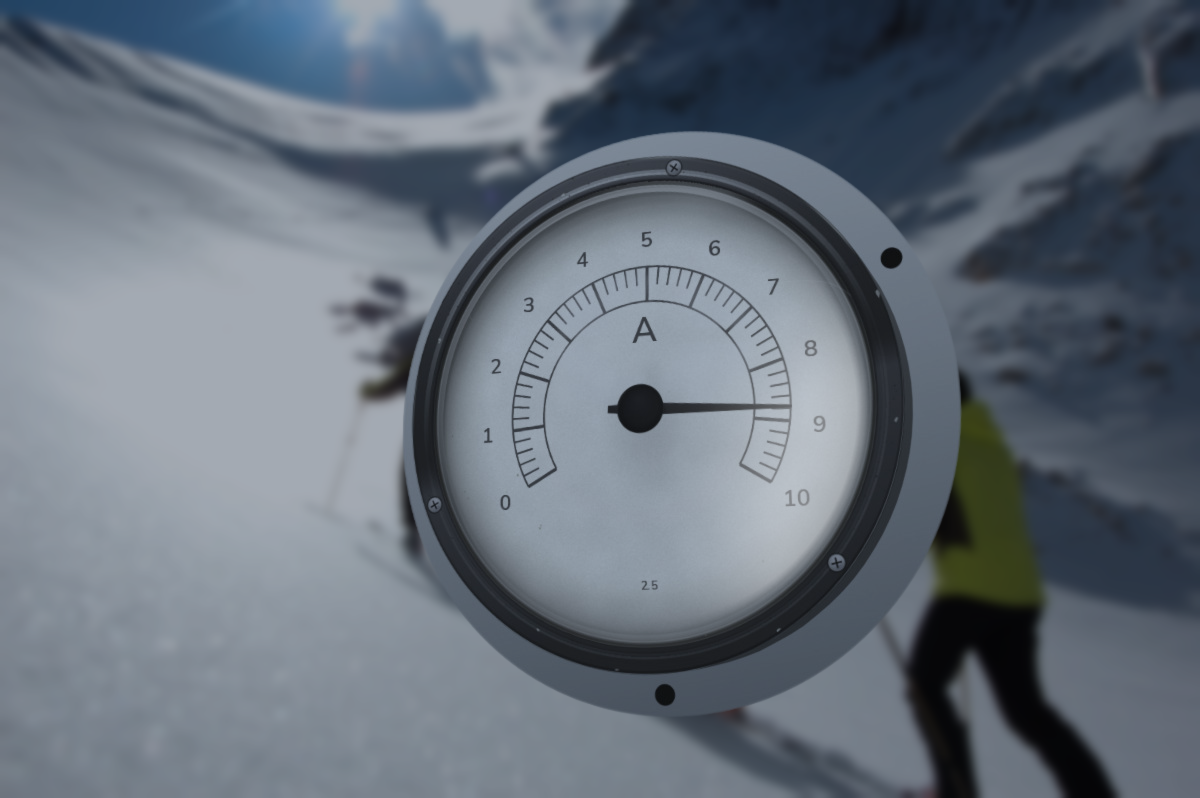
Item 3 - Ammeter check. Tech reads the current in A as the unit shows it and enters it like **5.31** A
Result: **8.8** A
